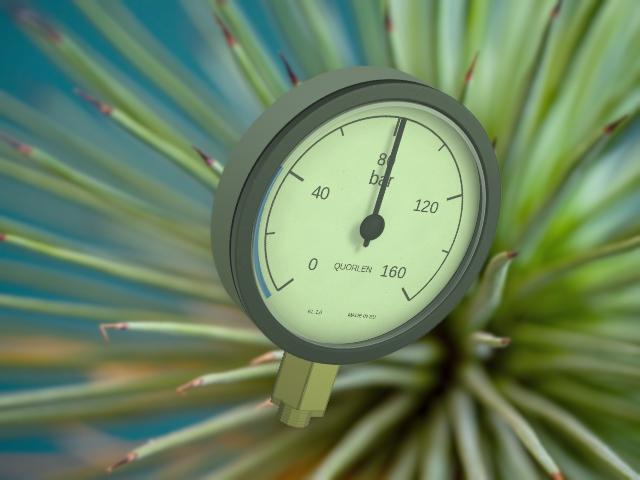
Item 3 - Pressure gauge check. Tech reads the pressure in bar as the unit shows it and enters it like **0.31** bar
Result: **80** bar
